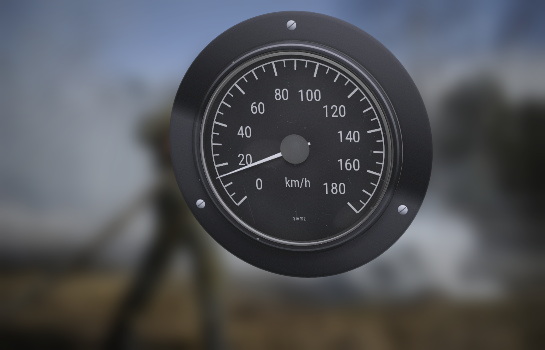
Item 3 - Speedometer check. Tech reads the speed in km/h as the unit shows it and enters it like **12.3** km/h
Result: **15** km/h
